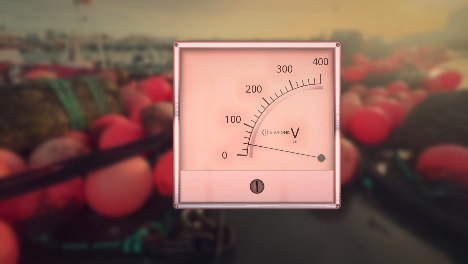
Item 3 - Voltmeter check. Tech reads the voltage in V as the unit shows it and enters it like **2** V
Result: **40** V
